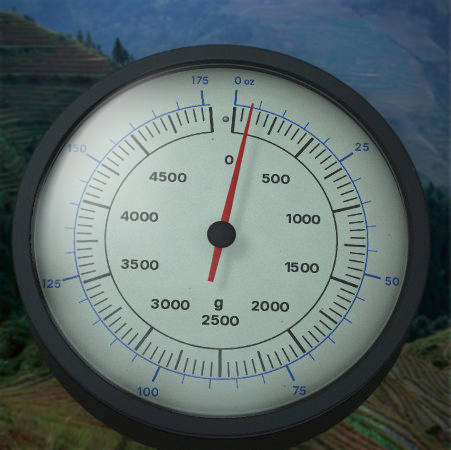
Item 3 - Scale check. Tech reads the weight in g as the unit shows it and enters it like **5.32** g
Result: **100** g
